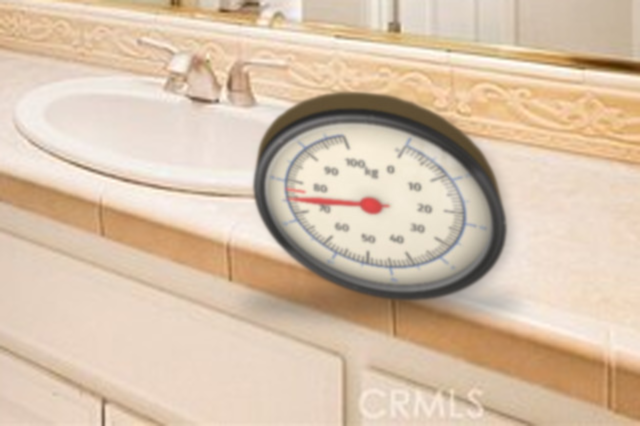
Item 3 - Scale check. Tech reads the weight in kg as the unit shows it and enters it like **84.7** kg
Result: **75** kg
